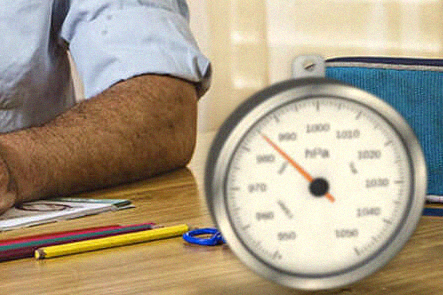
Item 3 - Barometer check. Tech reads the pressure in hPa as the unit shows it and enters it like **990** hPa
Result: **985** hPa
